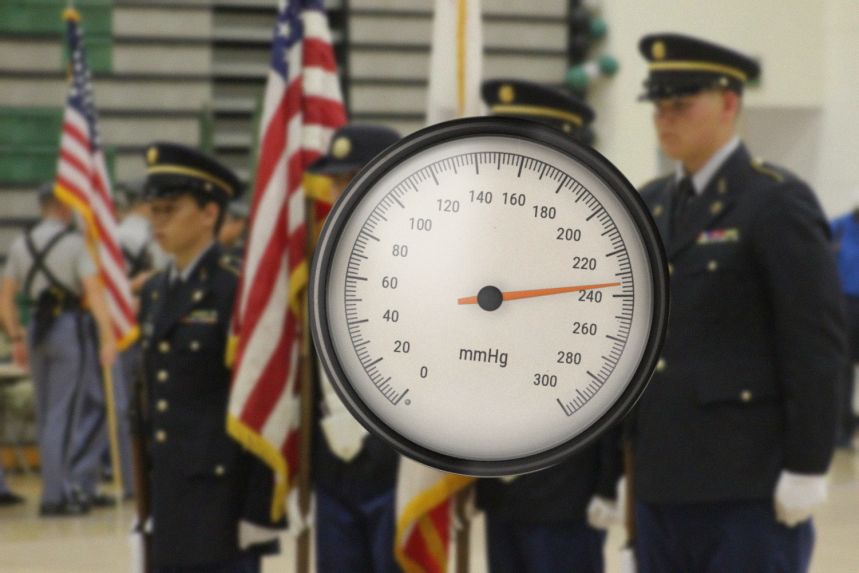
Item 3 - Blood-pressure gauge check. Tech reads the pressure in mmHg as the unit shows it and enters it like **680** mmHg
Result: **234** mmHg
